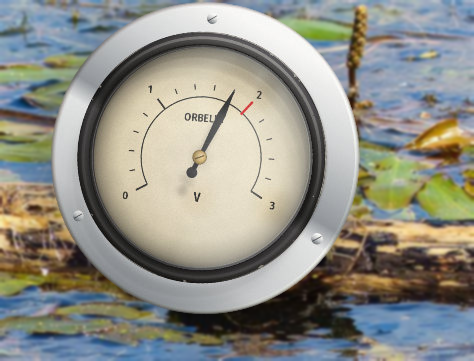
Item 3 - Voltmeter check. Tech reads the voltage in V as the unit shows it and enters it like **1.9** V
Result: **1.8** V
